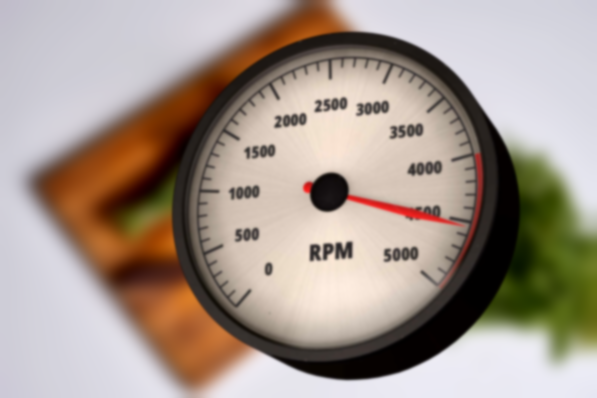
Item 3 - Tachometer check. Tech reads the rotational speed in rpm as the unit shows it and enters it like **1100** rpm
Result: **4550** rpm
